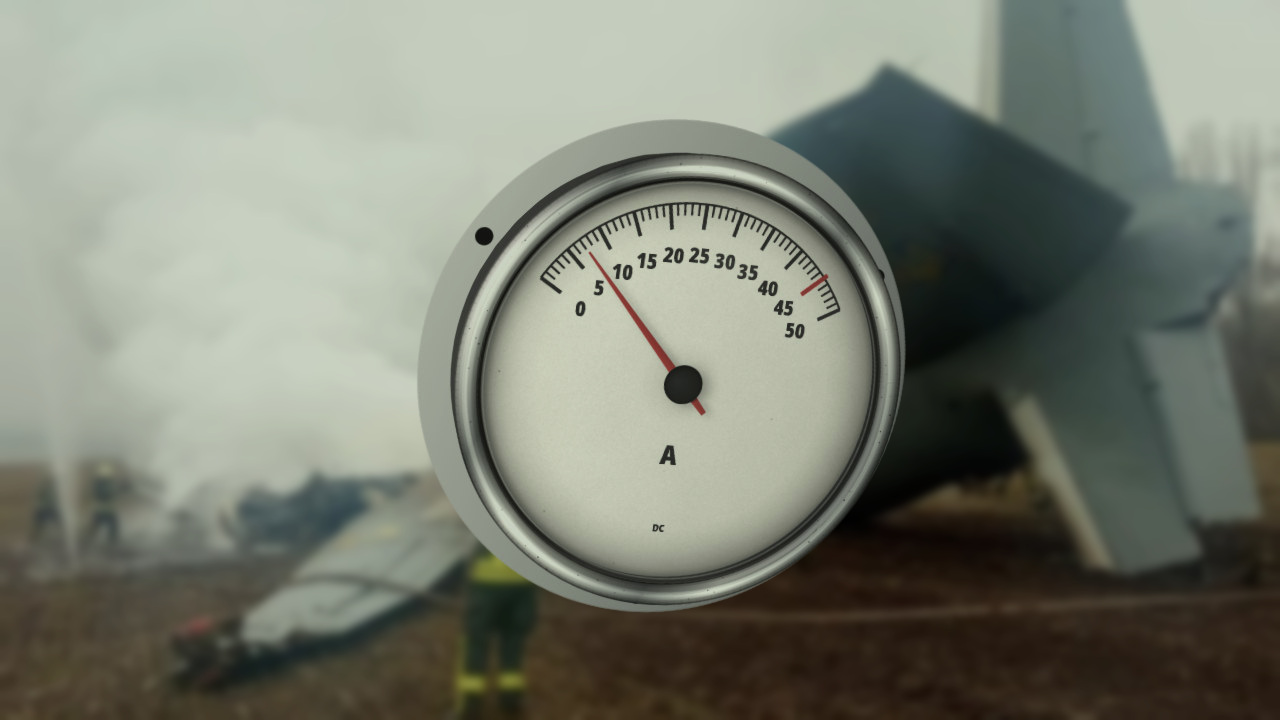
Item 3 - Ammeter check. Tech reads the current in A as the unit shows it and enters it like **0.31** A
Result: **7** A
